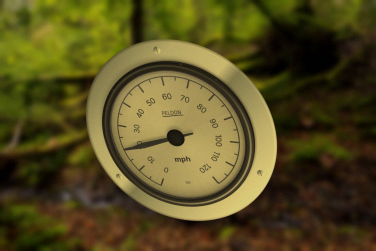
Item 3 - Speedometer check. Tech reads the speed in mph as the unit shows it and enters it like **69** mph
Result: **20** mph
